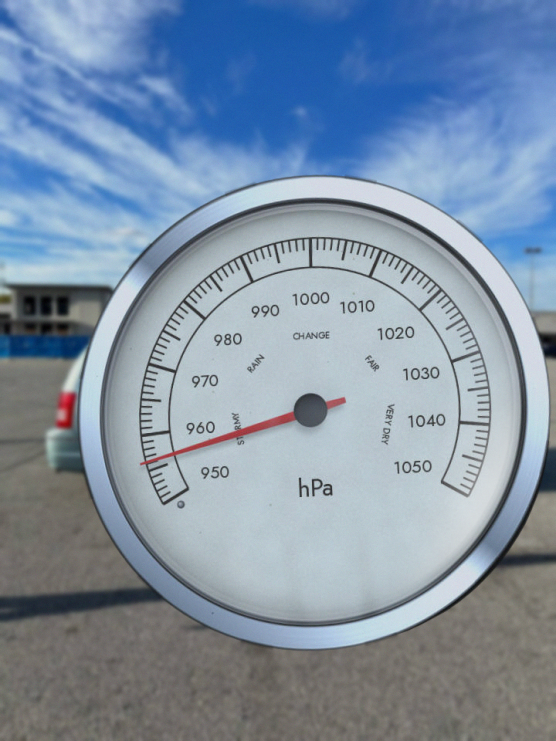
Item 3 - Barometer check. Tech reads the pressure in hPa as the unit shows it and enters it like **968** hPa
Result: **956** hPa
